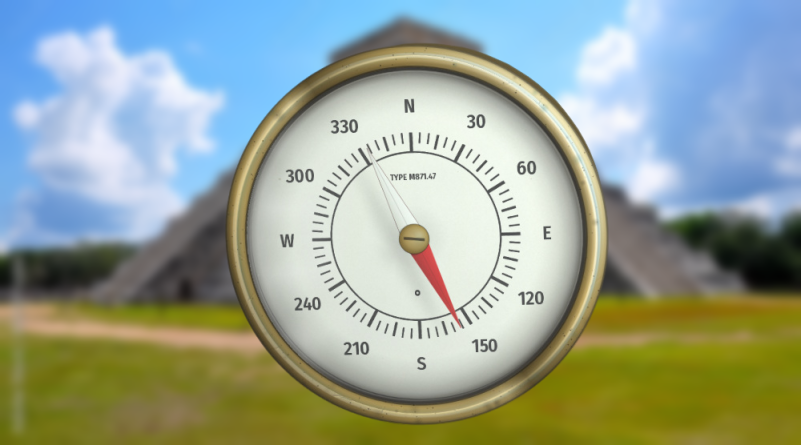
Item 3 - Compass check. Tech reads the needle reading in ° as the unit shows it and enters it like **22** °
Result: **155** °
